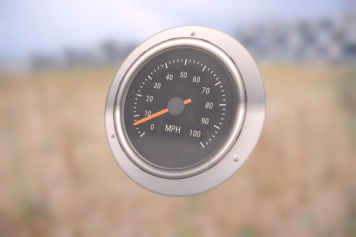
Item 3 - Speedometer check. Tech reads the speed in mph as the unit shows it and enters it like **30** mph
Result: **6** mph
